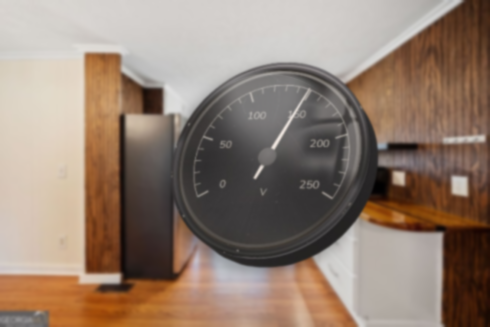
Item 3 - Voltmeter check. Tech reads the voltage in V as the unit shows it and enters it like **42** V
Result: **150** V
